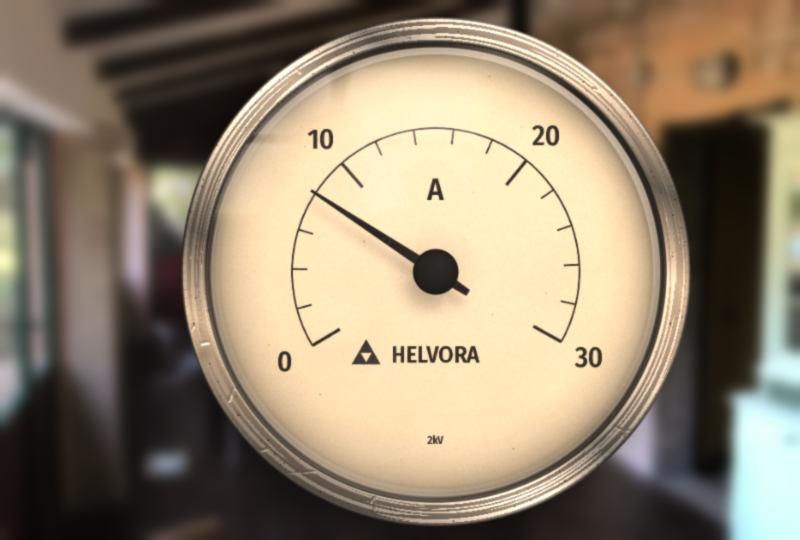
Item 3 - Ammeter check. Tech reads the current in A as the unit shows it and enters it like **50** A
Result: **8** A
